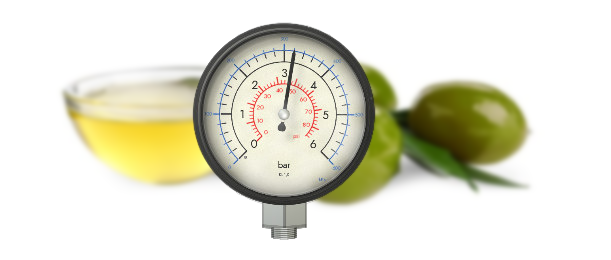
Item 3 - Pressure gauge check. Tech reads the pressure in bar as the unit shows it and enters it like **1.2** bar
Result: **3.2** bar
